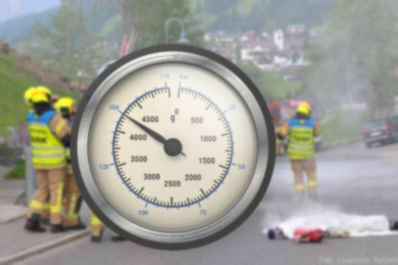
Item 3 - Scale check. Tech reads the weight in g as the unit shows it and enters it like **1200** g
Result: **4250** g
